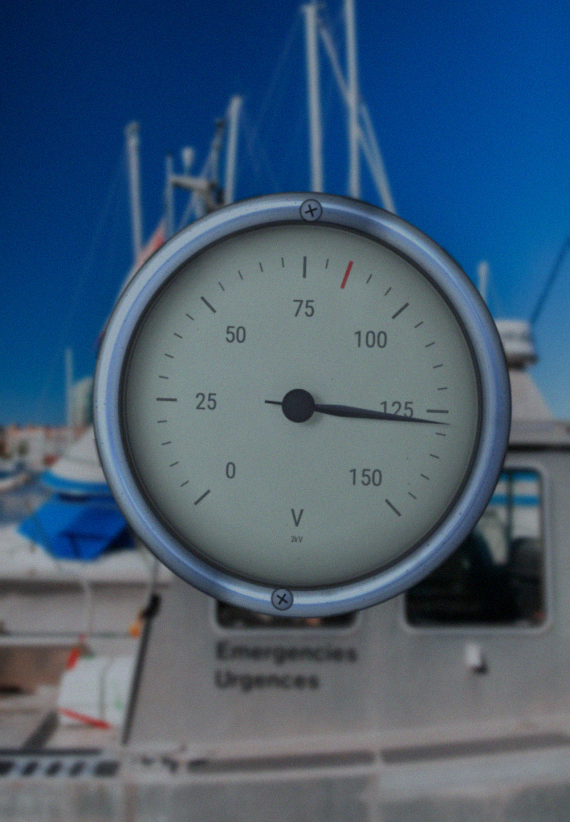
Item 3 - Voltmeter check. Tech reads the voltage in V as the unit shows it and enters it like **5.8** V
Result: **127.5** V
